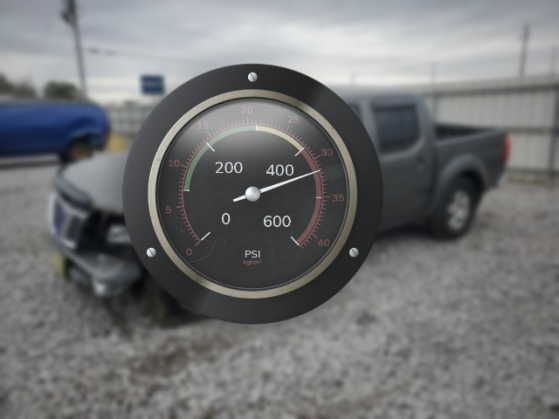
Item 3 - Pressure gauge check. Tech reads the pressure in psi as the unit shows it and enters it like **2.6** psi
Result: **450** psi
